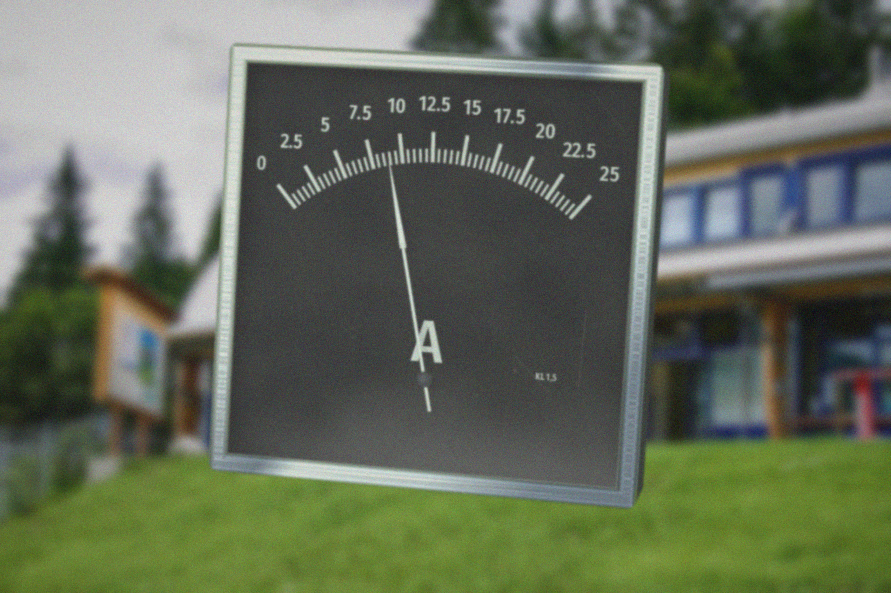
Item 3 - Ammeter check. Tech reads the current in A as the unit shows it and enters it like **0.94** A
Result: **9** A
